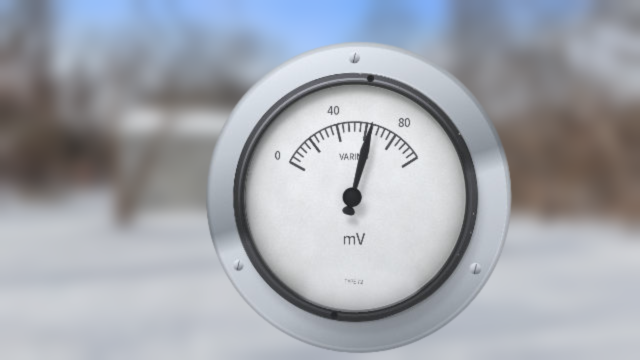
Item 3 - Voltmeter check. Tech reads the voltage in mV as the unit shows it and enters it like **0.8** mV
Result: **64** mV
